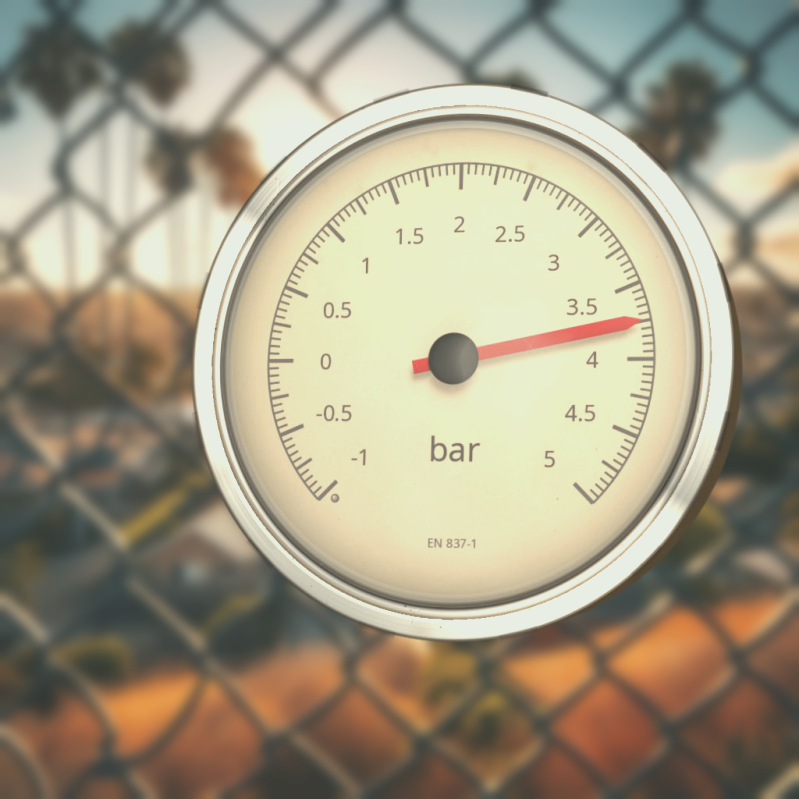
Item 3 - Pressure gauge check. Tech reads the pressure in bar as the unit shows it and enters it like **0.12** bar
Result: **3.75** bar
